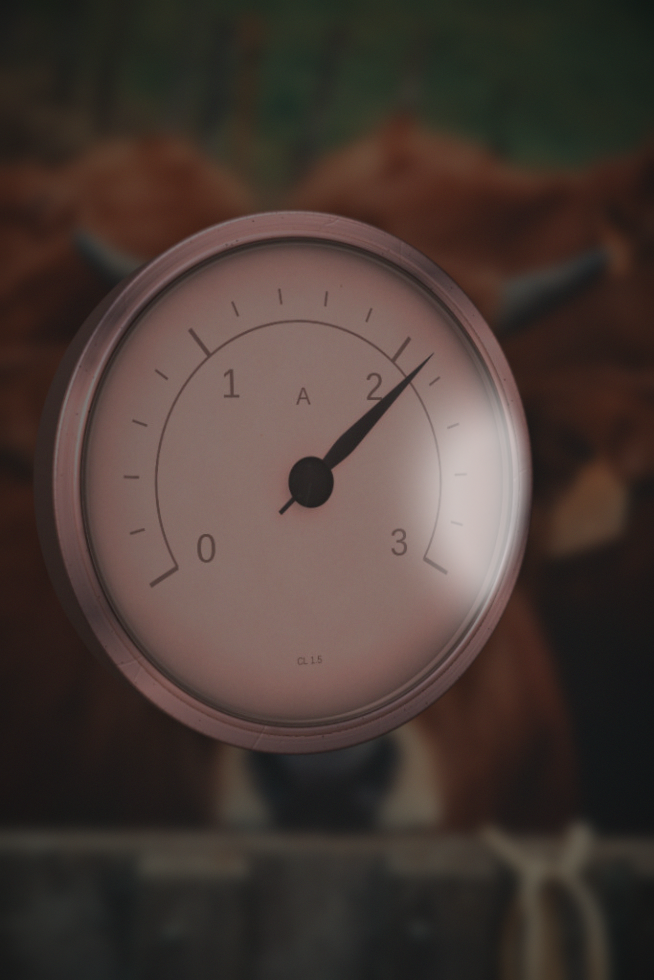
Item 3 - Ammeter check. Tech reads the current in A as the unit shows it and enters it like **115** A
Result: **2.1** A
